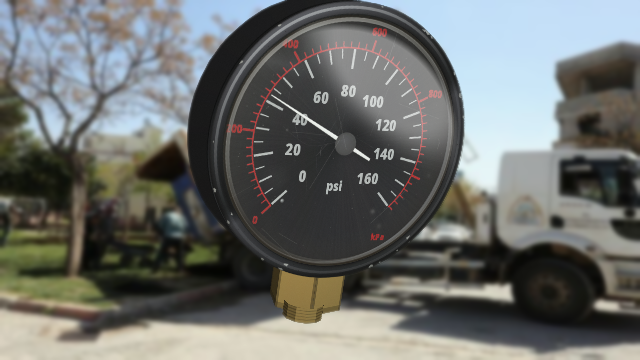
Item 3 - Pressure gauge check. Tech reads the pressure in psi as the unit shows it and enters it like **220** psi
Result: **42.5** psi
